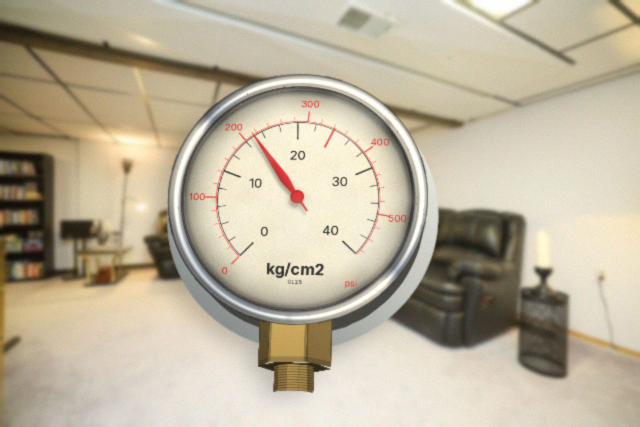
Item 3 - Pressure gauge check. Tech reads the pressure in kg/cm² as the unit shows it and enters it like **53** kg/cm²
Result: **15** kg/cm²
